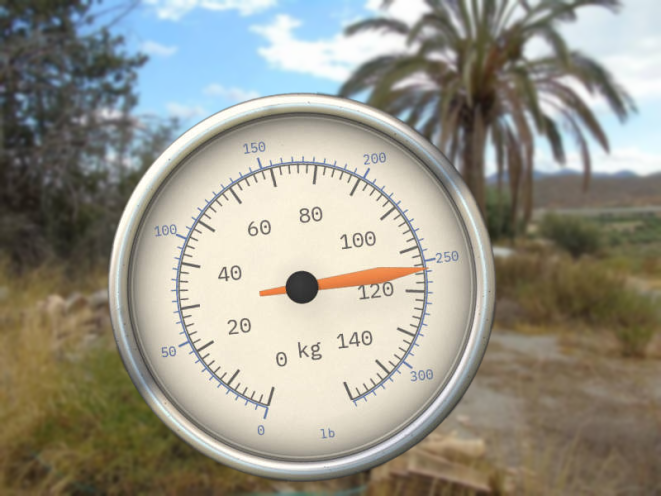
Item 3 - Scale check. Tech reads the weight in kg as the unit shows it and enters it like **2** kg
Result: **115** kg
